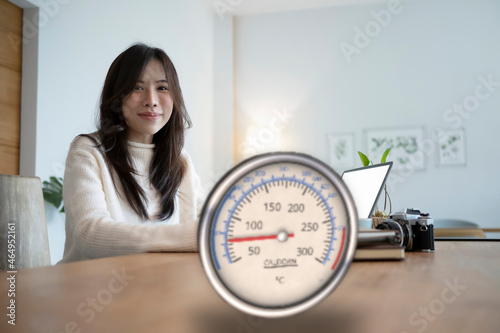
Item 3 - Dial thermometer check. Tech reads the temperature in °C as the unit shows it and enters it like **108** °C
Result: **75** °C
